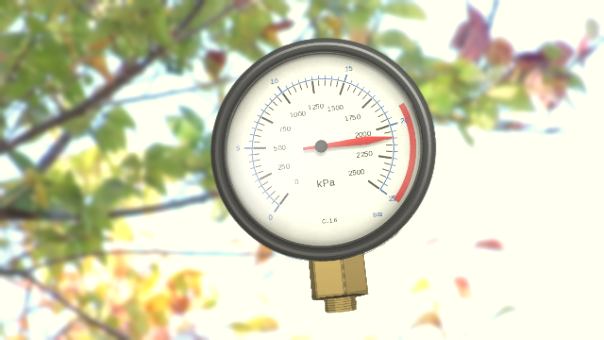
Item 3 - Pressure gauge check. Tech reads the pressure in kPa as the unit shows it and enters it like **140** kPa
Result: **2100** kPa
